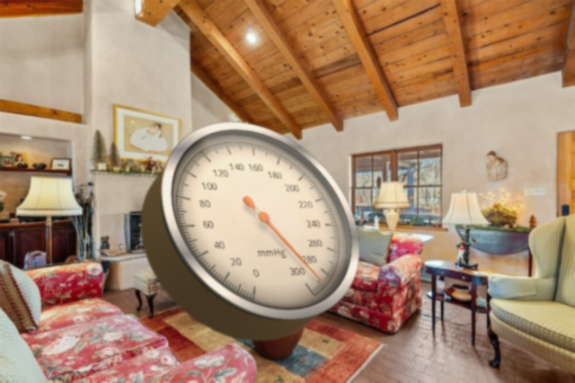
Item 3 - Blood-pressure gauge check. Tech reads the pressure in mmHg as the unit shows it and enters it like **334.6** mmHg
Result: **290** mmHg
